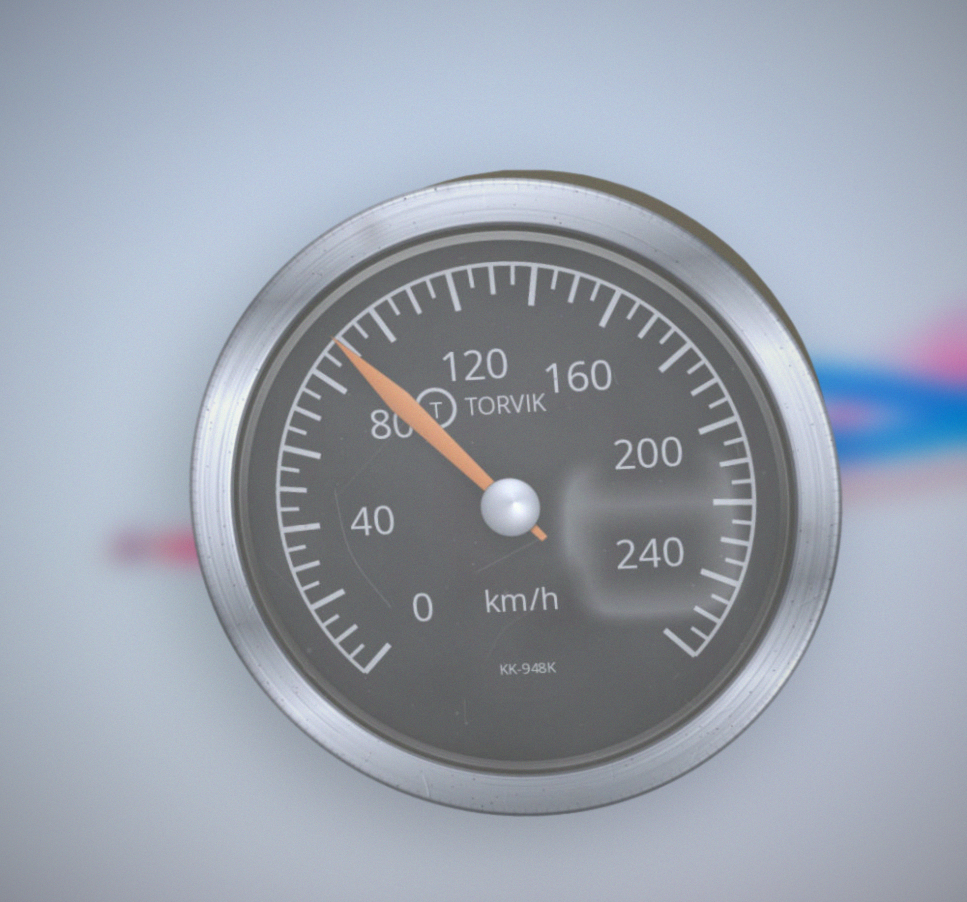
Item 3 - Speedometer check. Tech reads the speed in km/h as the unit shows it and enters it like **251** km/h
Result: **90** km/h
